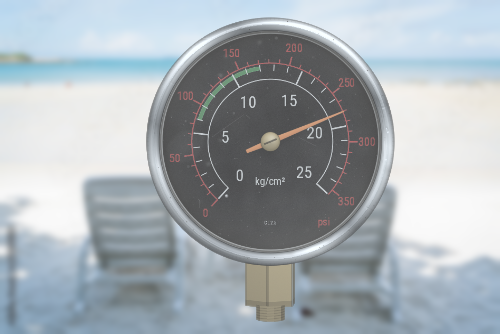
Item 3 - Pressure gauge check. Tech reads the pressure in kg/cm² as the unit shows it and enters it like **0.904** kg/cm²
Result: **19** kg/cm²
